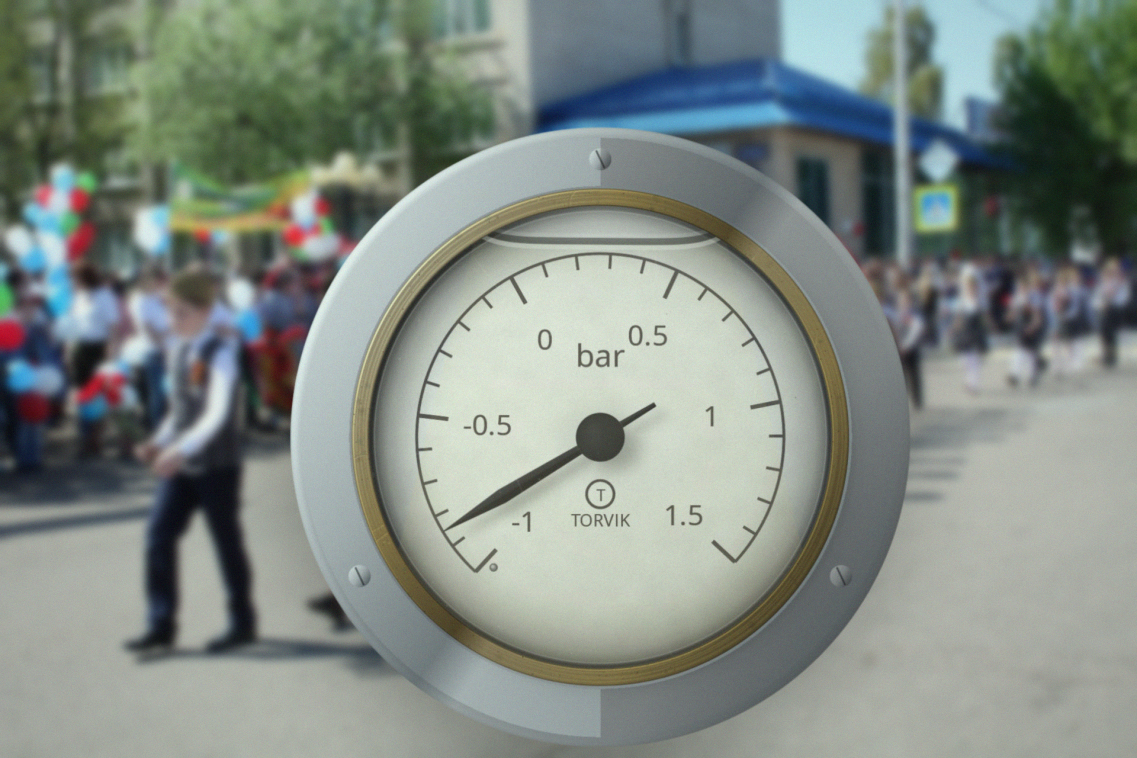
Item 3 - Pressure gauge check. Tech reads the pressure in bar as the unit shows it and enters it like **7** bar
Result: **-0.85** bar
